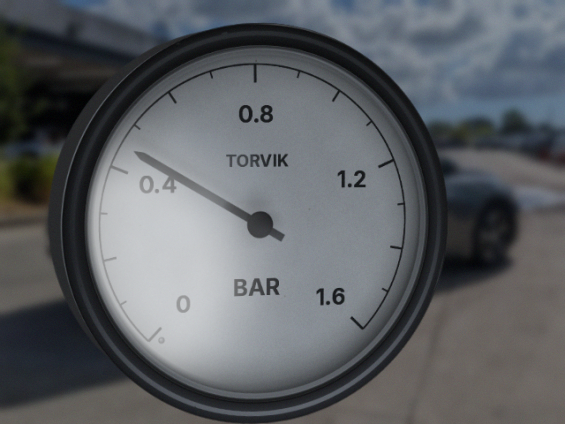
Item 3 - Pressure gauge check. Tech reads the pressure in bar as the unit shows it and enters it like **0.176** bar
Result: **0.45** bar
